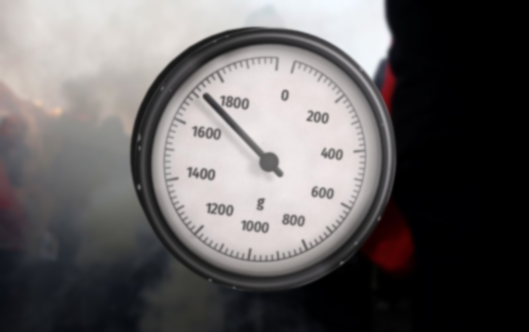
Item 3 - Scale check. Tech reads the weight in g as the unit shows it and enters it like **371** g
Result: **1720** g
